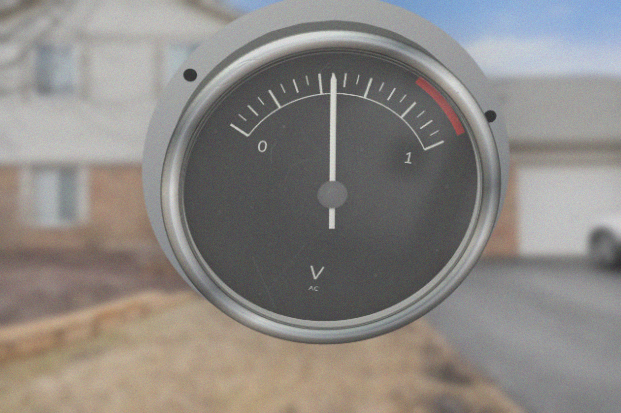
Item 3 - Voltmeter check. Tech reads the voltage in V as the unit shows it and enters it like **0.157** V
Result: **0.45** V
